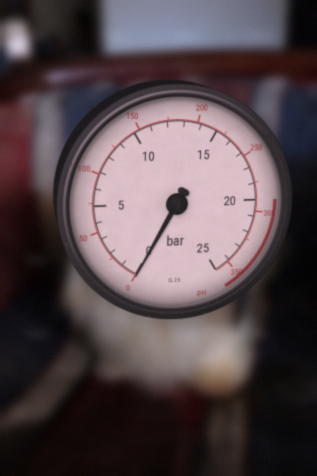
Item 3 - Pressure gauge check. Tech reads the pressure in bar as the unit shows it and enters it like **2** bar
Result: **0** bar
